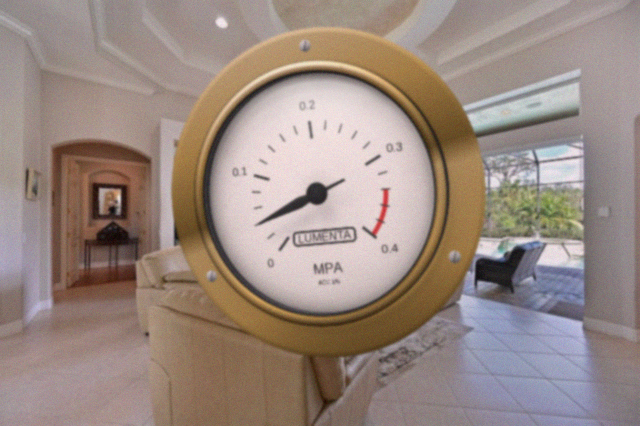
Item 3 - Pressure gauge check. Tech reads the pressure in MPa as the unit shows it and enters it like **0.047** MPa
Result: **0.04** MPa
